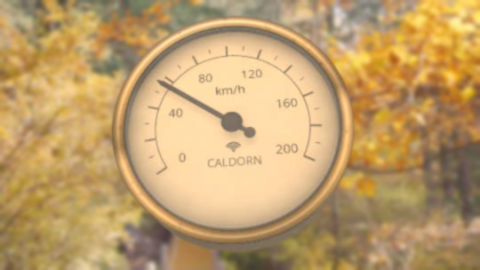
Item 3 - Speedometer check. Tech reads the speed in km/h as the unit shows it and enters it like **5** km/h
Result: **55** km/h
